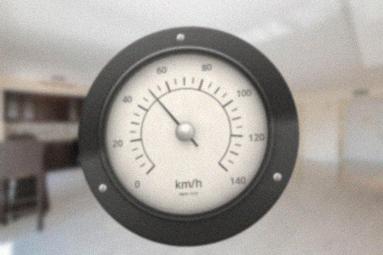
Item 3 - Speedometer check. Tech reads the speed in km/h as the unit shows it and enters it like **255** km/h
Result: **50** km/h
